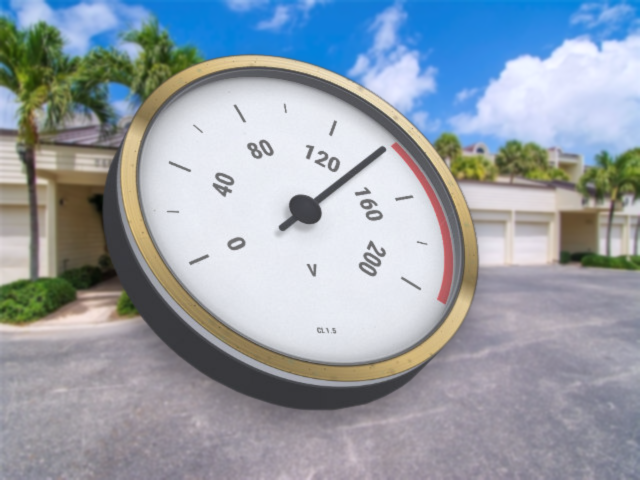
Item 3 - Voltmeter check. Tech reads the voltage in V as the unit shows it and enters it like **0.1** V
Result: **140** V
